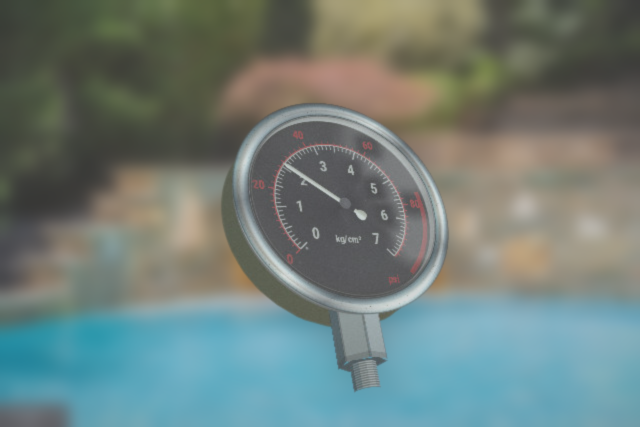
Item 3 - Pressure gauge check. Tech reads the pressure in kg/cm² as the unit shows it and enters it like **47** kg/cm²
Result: **2** kg/cm²
